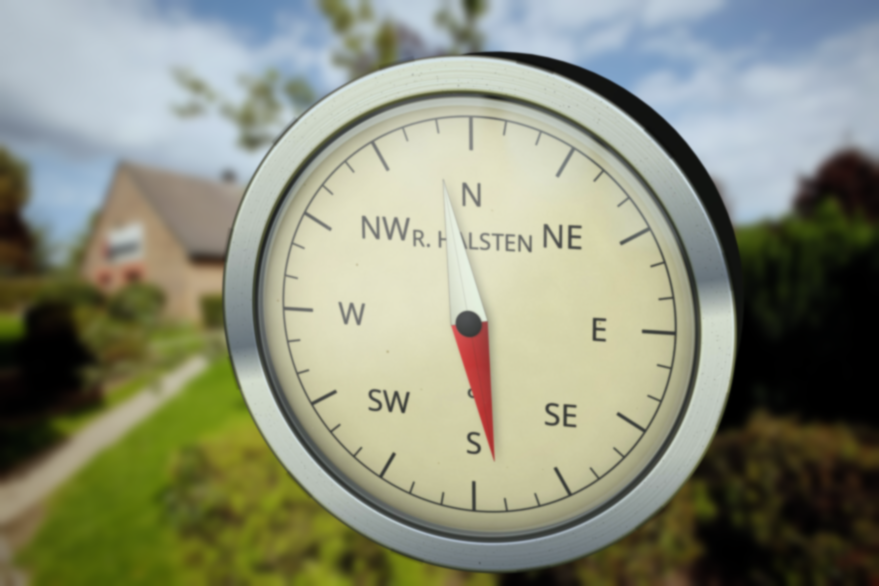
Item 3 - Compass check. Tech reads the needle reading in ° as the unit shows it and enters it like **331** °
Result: **170** °
